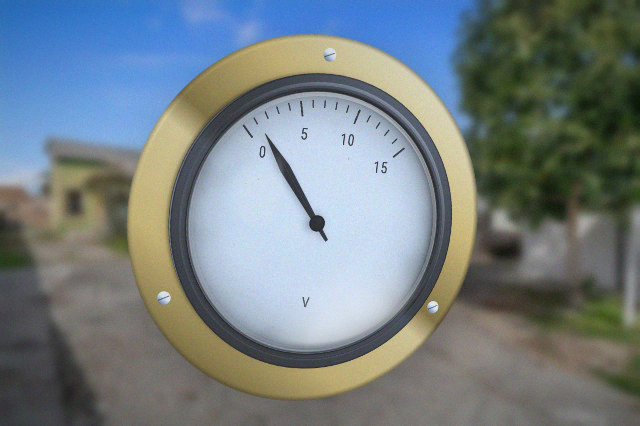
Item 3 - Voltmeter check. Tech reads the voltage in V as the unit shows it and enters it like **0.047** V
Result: **1** V
